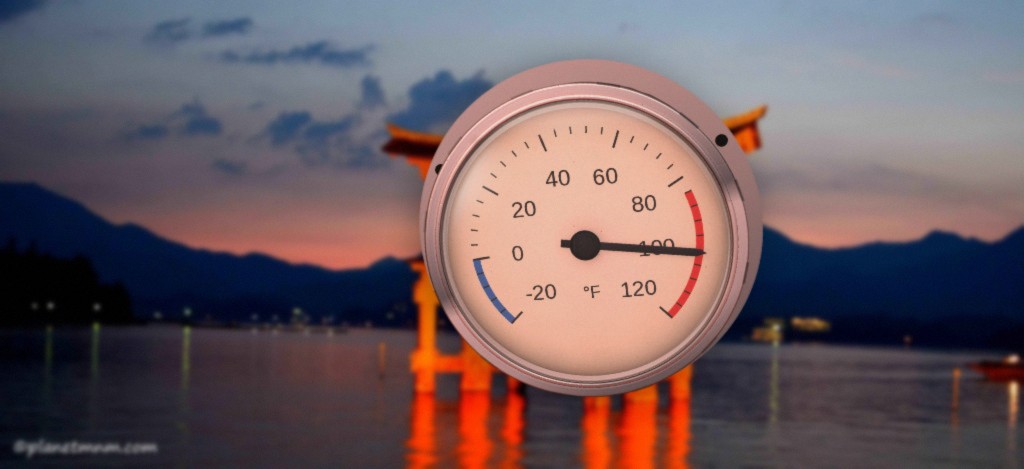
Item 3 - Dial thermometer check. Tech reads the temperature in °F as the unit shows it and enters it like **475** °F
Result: **100** °F
